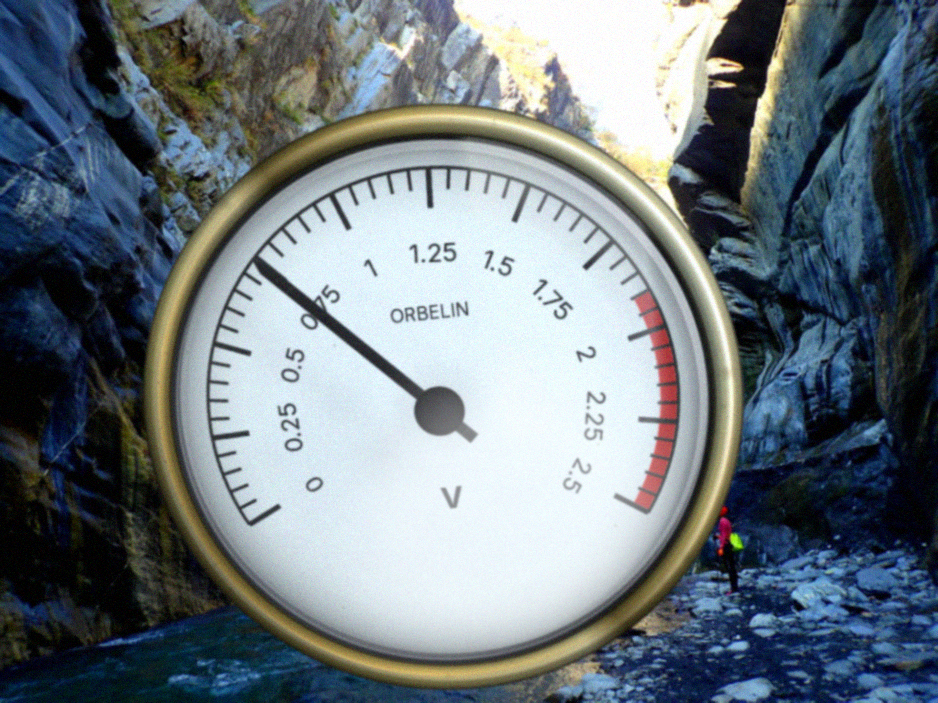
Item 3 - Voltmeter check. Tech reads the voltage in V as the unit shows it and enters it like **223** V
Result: **0.75** V
